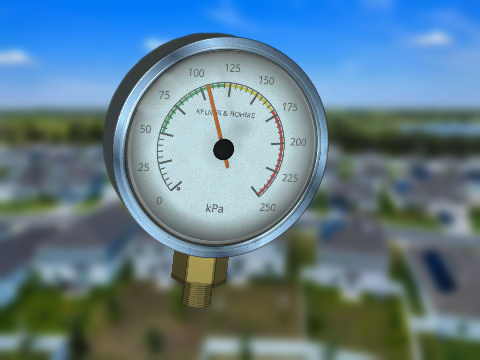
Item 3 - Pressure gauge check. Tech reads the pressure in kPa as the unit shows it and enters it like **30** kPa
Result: **105** kPa
